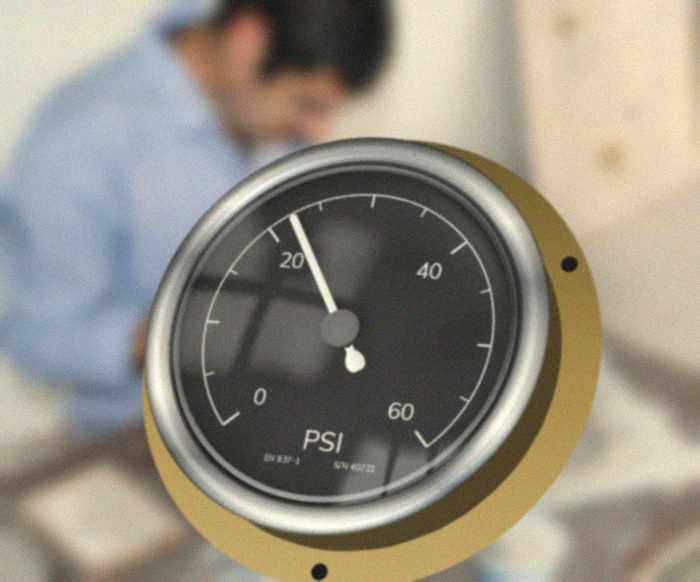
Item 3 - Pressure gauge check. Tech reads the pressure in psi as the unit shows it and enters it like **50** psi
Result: **22.5** psi
